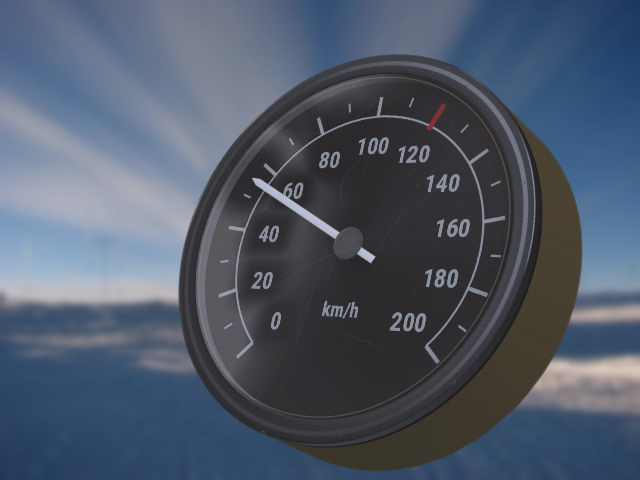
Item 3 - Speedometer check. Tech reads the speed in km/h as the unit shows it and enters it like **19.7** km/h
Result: **55** km/h
